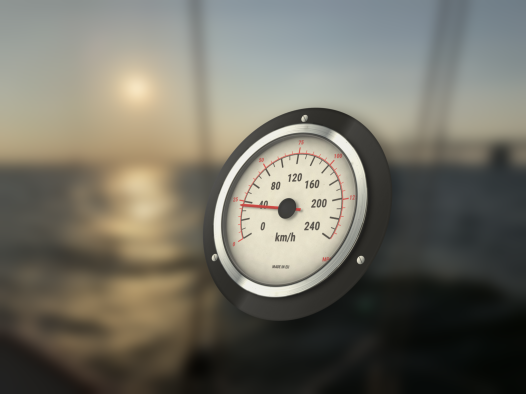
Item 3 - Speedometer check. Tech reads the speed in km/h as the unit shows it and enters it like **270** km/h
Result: **35** km/h
